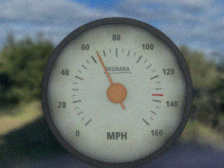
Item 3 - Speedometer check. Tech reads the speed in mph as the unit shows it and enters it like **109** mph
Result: **65** mph
